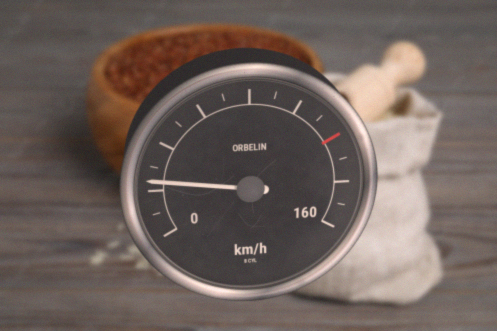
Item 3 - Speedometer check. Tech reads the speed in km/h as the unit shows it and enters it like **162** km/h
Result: **25** km/h
